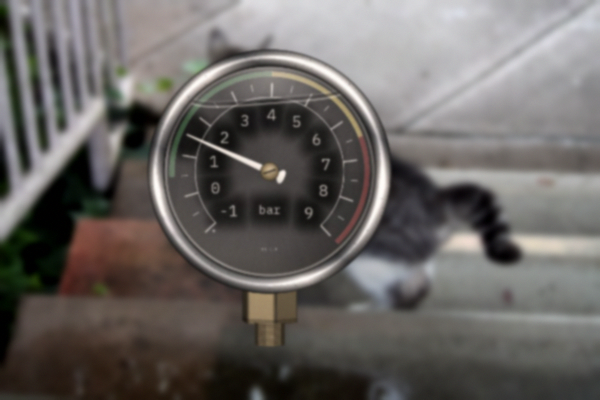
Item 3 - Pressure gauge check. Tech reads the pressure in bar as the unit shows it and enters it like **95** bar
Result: **1.5** bar
